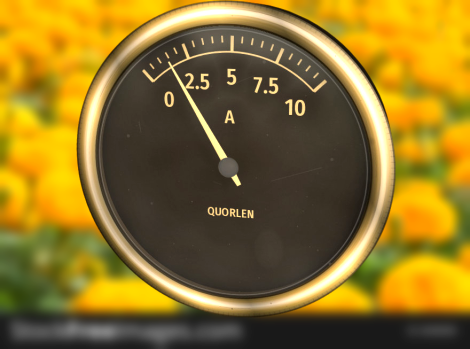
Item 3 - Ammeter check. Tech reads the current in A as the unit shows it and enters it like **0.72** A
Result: **1.5** A
